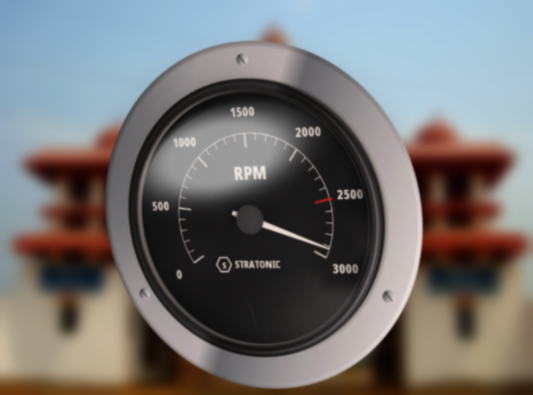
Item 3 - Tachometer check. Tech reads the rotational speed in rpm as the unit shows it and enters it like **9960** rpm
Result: **2900** rpm
